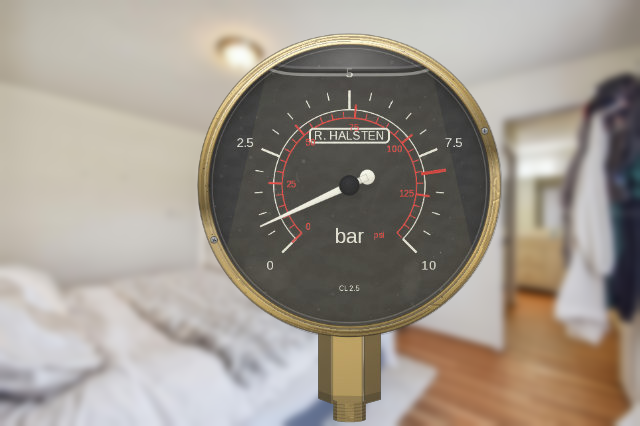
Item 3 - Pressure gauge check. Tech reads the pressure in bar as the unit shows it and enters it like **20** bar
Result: **0.75** bar
